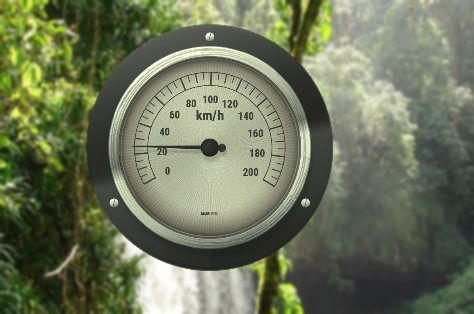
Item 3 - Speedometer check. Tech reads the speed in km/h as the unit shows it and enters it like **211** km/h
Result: **25** km/h
